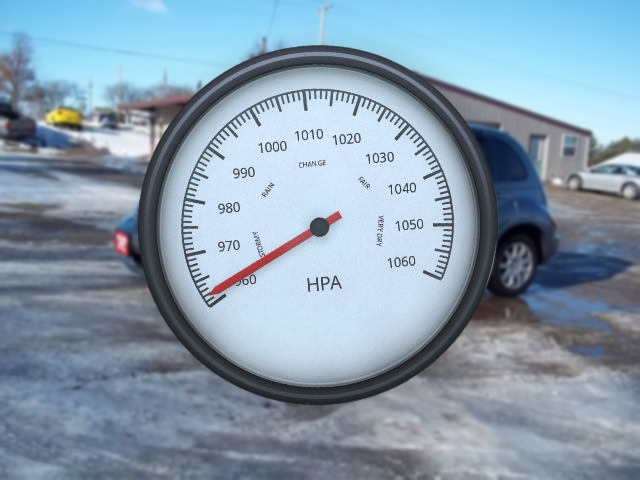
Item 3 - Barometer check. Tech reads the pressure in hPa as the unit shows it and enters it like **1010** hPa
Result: **962** hPa
